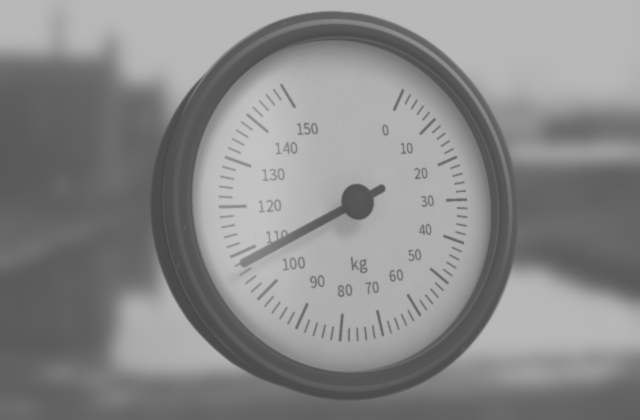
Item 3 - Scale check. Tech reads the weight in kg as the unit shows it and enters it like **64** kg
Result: **108** kg
